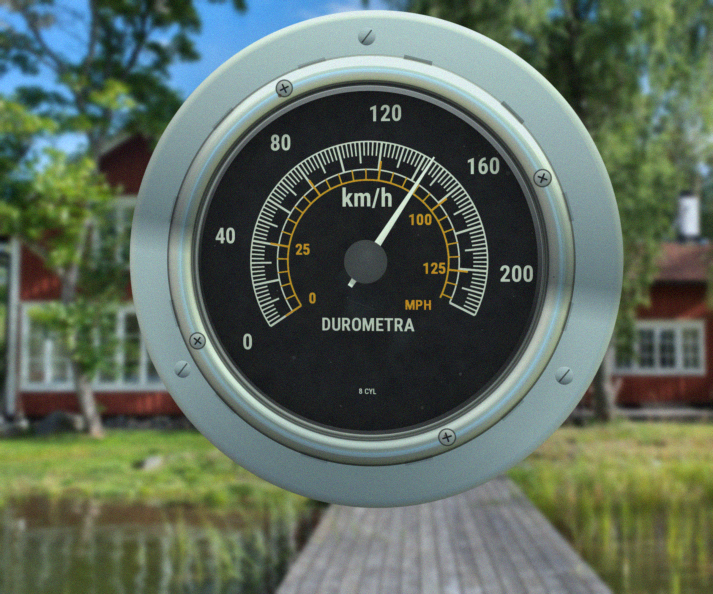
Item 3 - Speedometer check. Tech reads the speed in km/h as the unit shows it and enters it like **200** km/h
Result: **144** km/h
